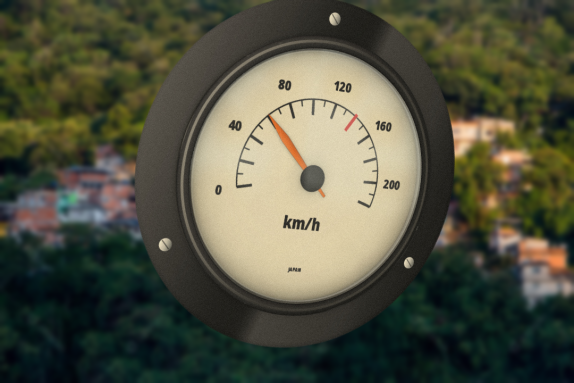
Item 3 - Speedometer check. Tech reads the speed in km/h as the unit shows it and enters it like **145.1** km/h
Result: **60** km/h
